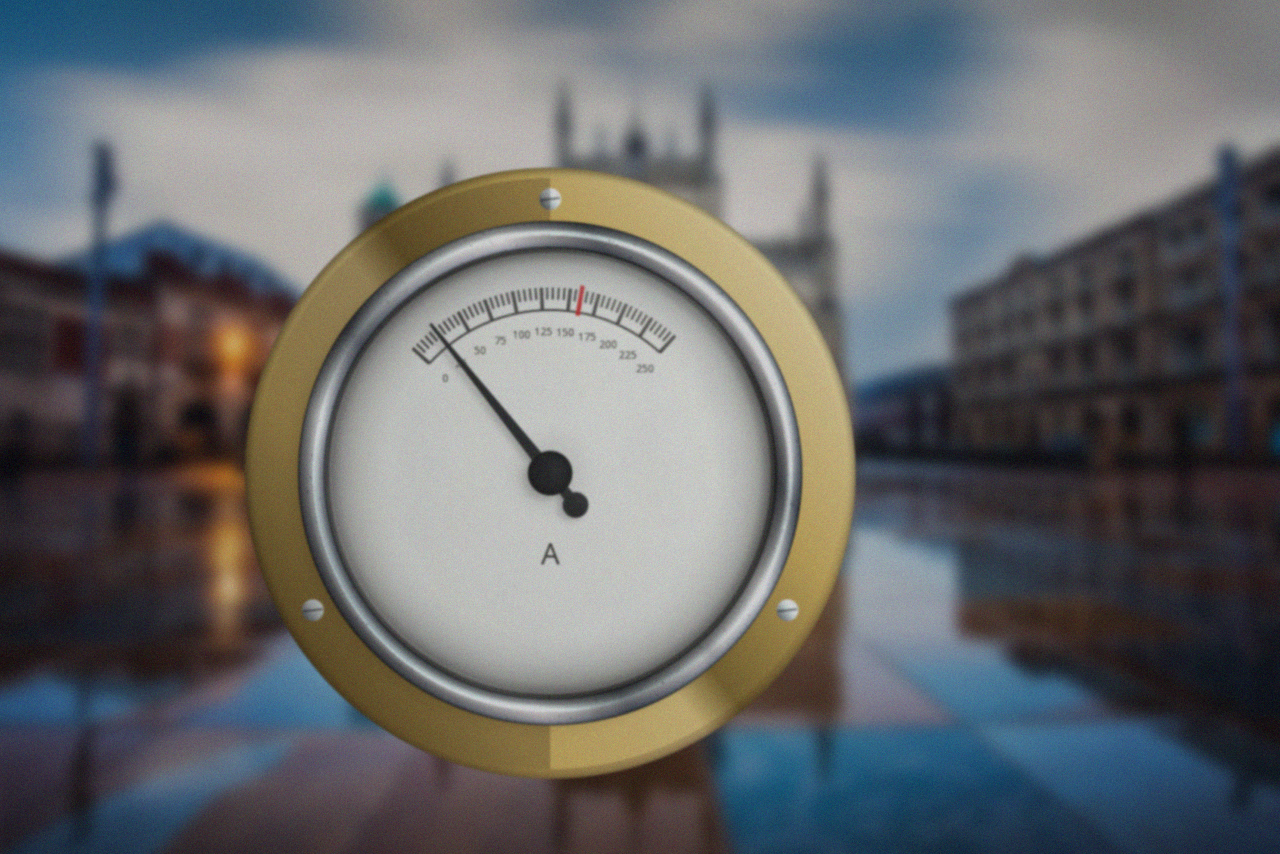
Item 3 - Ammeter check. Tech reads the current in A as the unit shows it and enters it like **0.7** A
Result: **25** A
